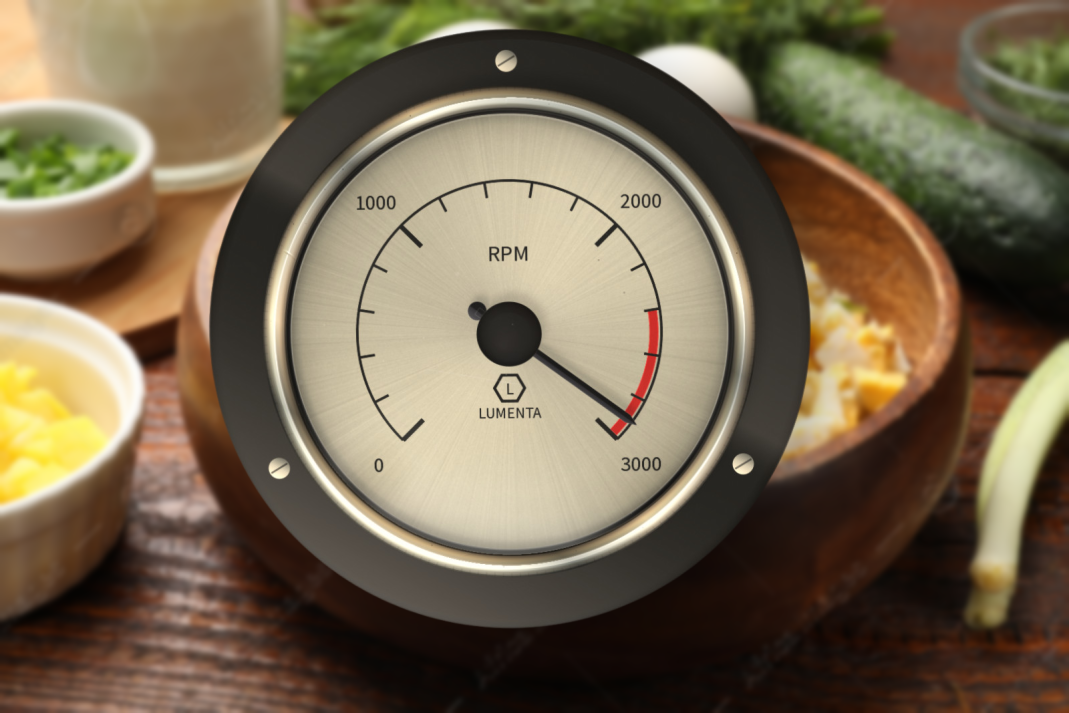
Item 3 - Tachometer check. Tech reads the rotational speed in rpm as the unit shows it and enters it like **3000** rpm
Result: **2900** rpm
